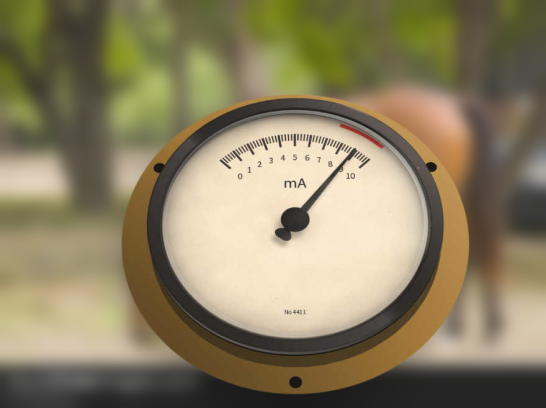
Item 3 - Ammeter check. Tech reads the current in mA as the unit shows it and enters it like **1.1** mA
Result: **9** mA
